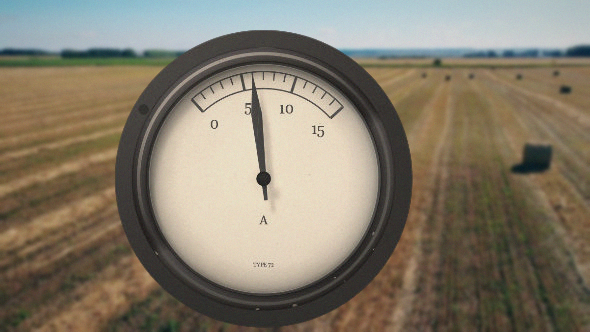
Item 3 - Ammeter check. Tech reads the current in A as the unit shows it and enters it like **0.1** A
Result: **6** A
